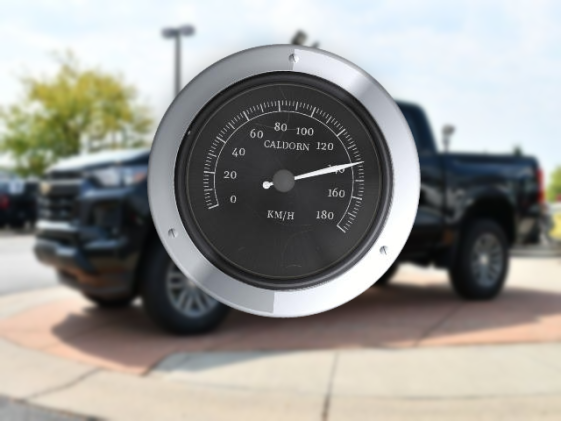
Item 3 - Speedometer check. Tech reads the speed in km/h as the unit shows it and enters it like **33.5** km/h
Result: **140** km/h
